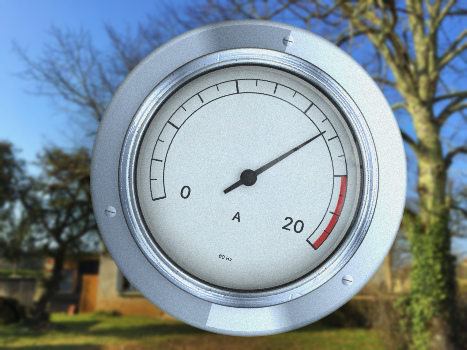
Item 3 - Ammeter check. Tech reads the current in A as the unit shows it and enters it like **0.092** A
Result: **13.5** A
